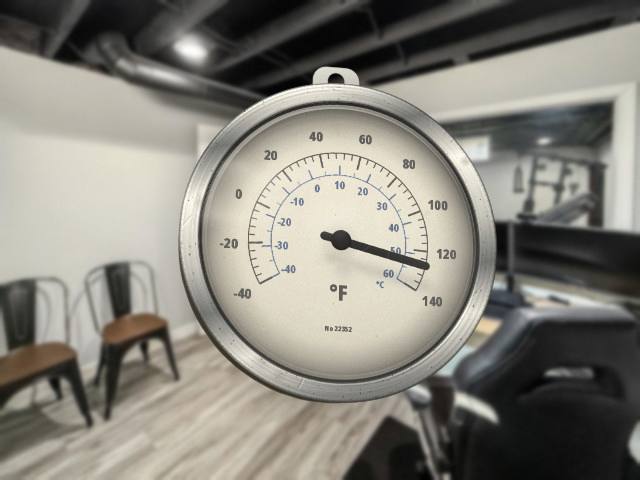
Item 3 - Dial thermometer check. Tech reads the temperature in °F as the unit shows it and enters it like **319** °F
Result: **128** °F
